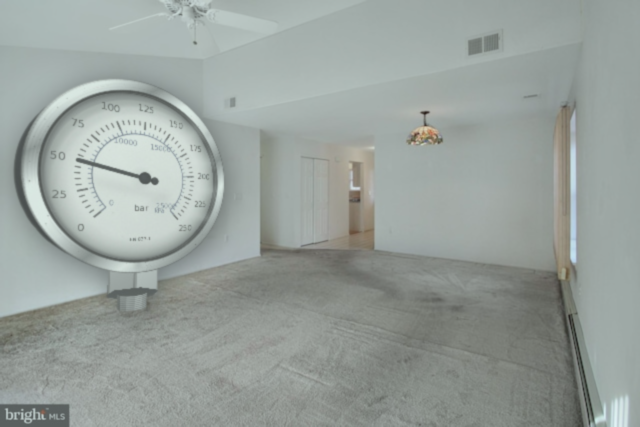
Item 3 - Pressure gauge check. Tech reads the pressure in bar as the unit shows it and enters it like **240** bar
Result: **50** bar
